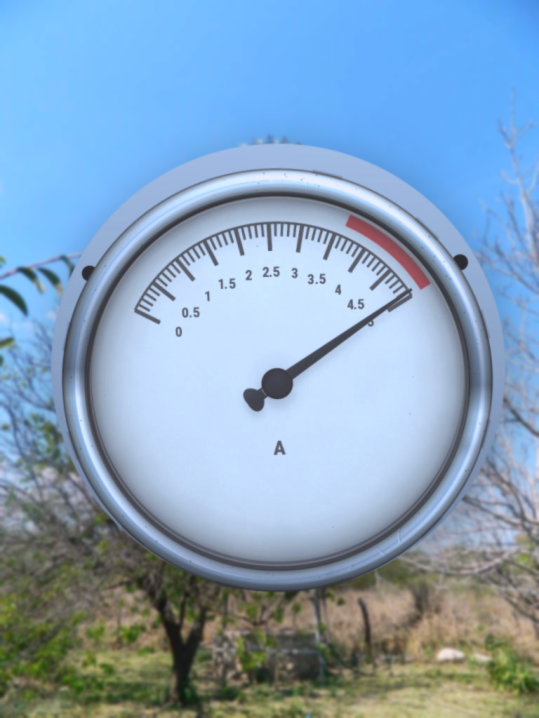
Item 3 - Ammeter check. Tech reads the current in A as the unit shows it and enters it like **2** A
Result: **4.9** A
